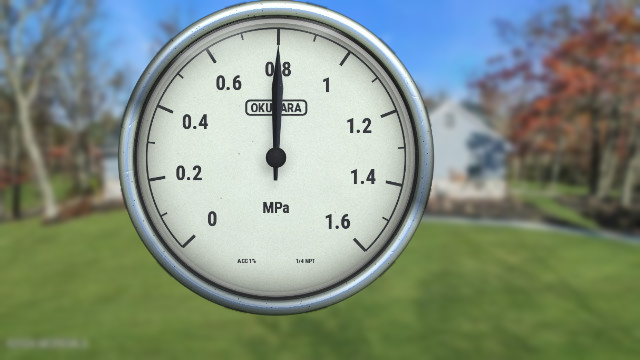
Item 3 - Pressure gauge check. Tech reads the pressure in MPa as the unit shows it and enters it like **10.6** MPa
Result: **0.8** MPa
